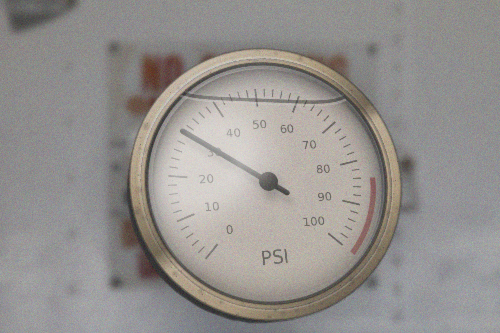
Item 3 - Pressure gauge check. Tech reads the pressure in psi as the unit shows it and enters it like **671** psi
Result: **30** psi
